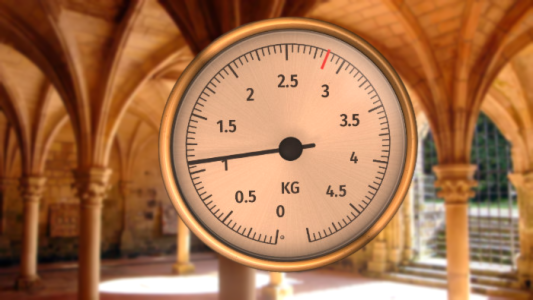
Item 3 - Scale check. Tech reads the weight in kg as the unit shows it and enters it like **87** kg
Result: **1.1** kg
